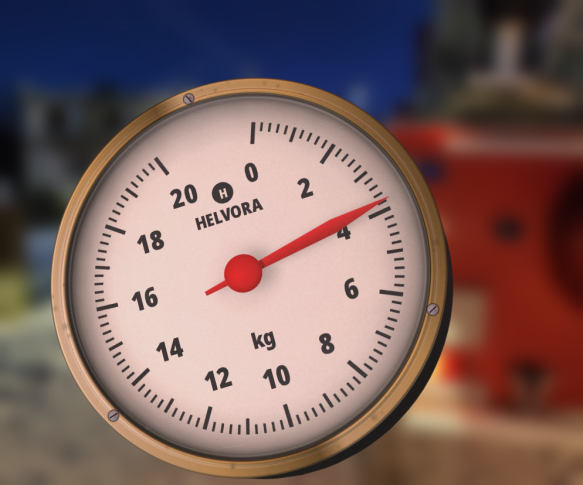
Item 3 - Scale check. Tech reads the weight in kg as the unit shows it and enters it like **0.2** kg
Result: **3.8** kg
